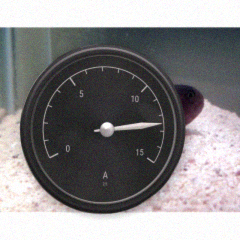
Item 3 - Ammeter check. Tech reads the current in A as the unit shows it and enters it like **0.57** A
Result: **12.5** A
